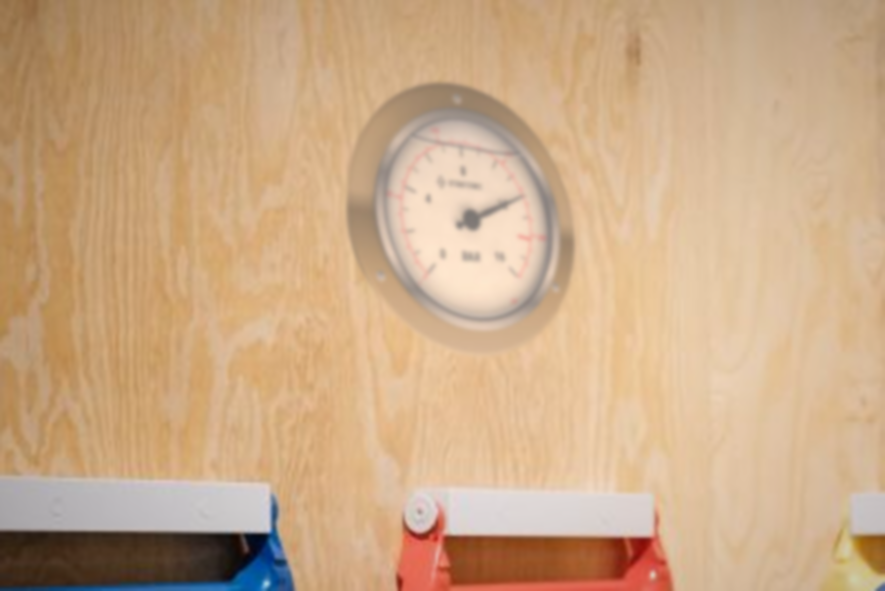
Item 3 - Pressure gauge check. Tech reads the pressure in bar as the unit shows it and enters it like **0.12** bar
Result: **12** bar
